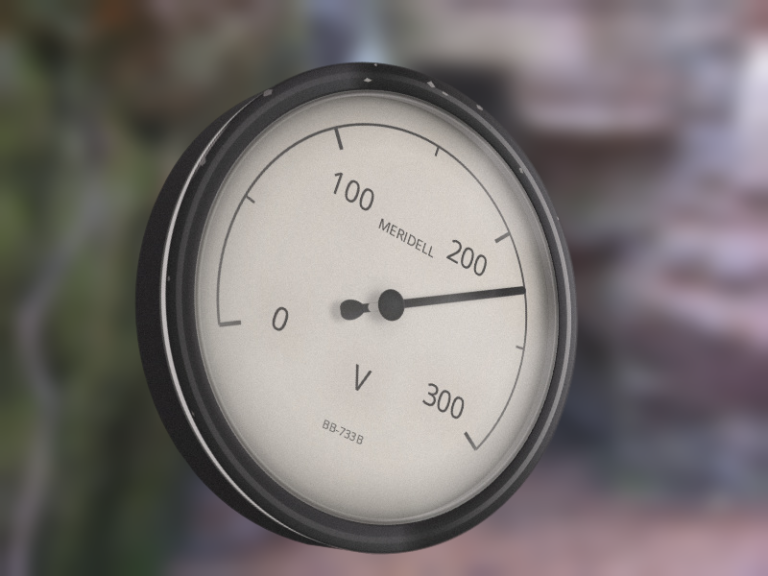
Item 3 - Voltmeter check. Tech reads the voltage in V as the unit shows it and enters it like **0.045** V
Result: **225** V
